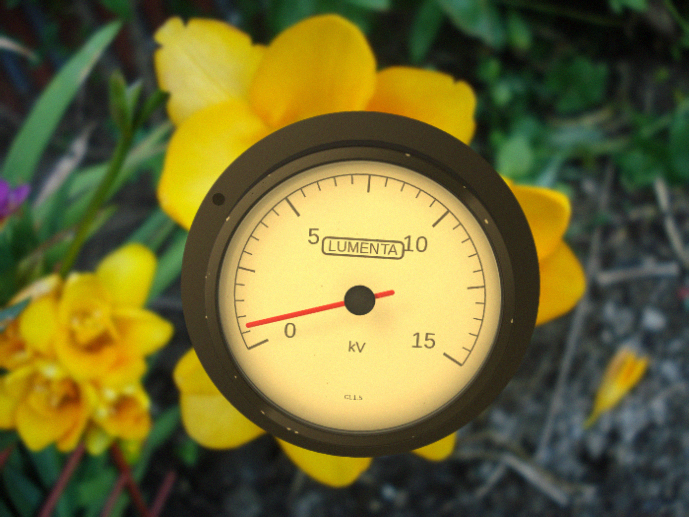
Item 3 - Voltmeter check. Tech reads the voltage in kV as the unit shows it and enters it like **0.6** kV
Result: **0.75** kV
